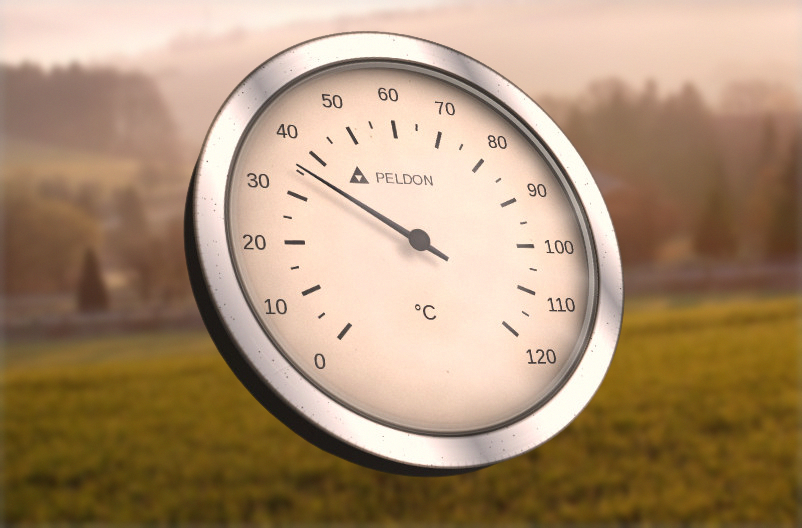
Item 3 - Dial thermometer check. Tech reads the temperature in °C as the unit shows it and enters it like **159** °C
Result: **35** °C
